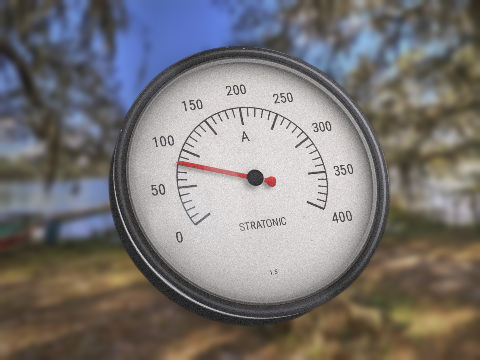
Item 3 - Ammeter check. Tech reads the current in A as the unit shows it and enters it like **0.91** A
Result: **80** A
